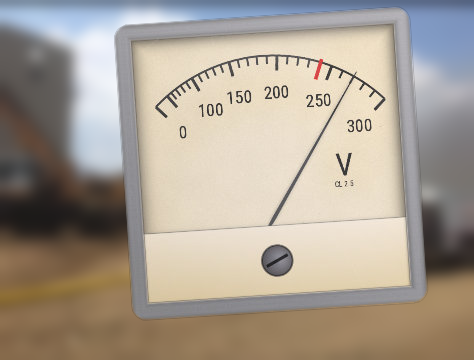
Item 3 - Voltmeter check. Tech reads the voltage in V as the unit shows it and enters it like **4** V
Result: **270** V
